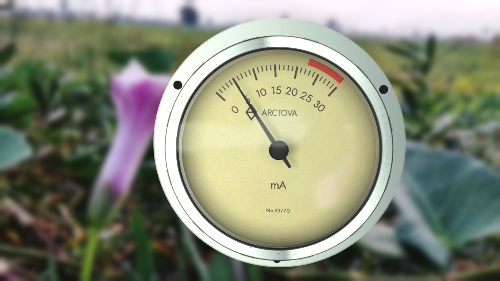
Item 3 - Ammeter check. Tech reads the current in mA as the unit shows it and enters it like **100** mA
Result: **5** mA
